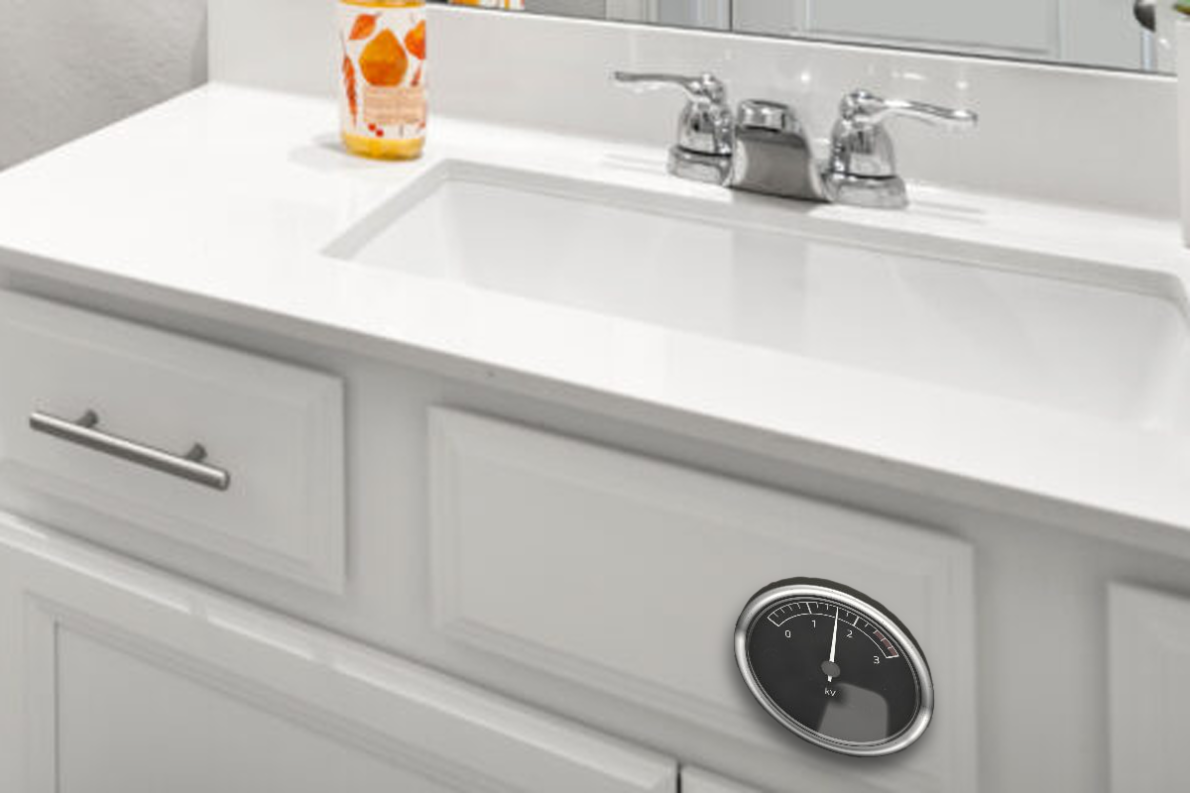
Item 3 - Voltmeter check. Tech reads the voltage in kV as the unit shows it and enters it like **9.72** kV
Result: **1.6** kV
